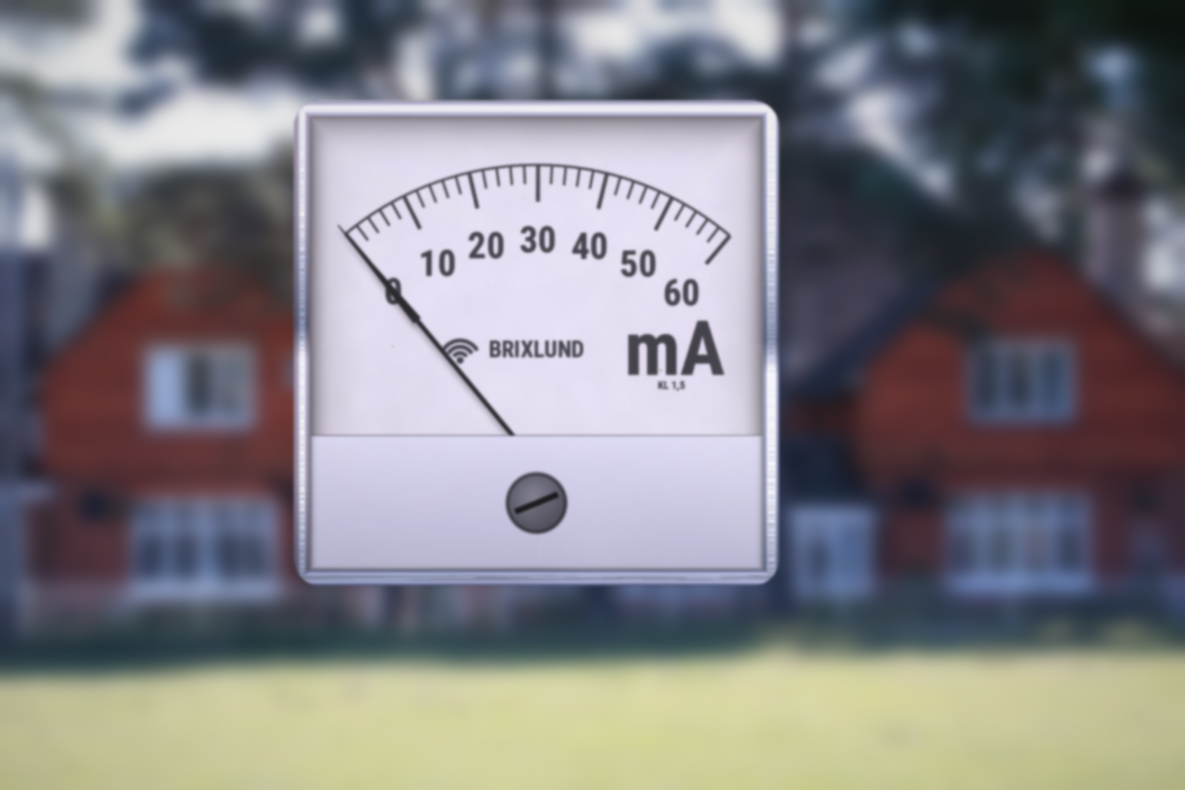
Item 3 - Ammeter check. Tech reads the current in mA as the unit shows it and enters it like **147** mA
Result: **0** mA
